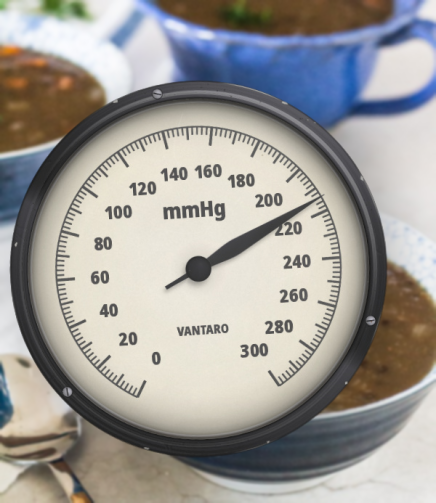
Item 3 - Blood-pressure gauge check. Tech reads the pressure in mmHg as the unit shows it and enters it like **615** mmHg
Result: **214** mmHg
